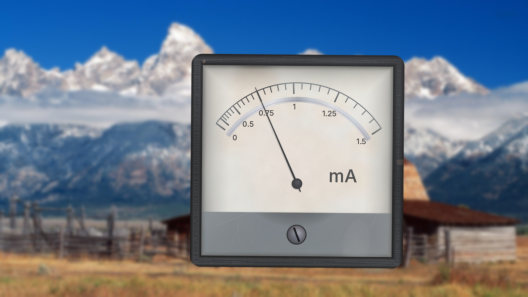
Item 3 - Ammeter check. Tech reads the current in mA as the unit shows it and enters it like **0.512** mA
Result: **0.75** mA
